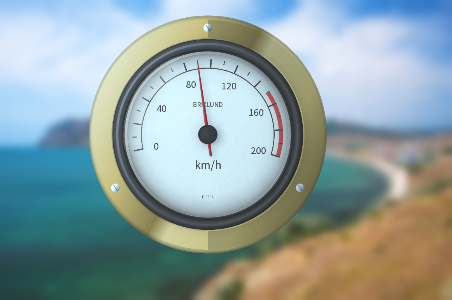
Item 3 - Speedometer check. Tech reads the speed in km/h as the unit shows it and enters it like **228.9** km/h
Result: **90** km/h
